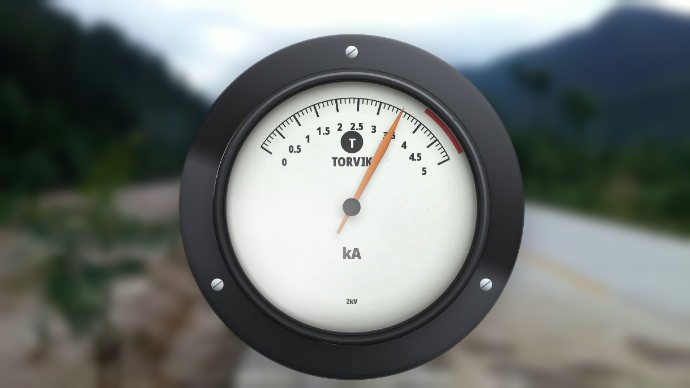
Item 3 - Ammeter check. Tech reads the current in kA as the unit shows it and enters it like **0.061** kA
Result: **3.5** kA
